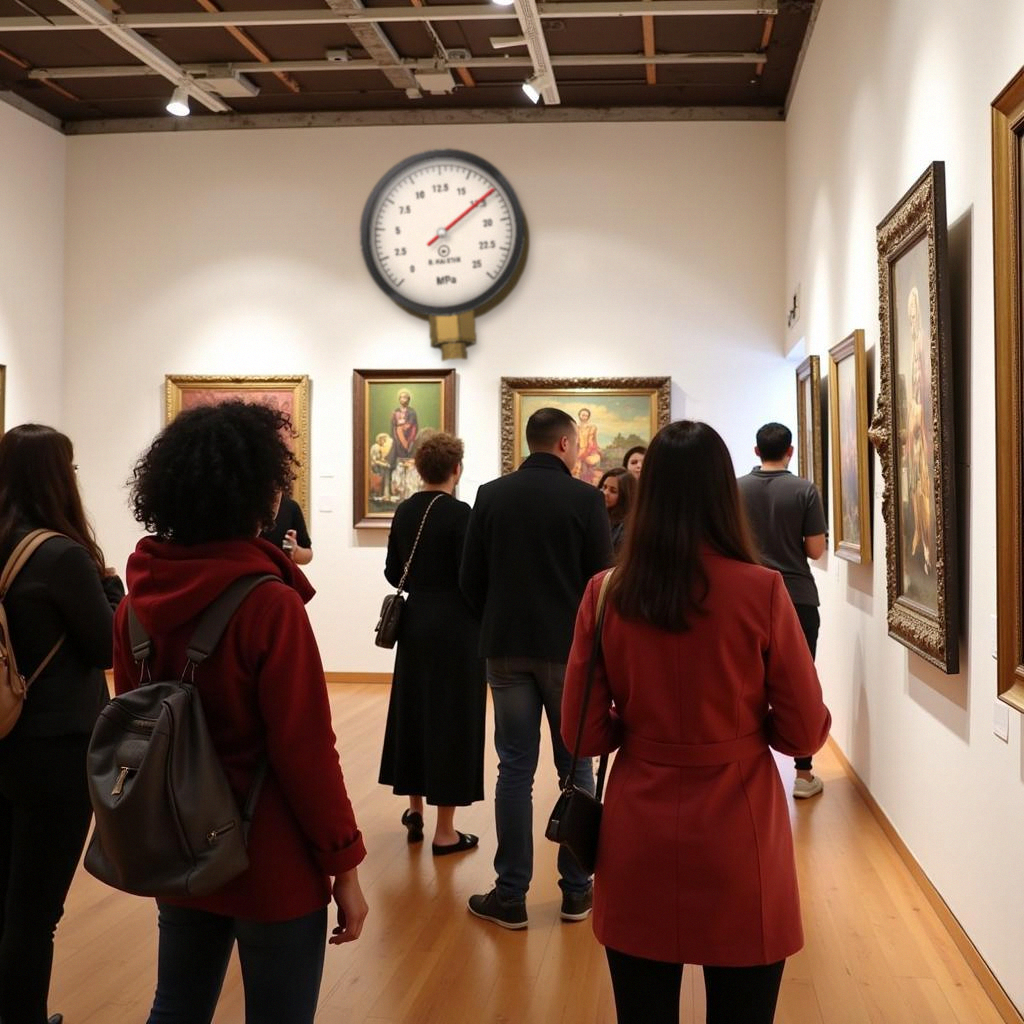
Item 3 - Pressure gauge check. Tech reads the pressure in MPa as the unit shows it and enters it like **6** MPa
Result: **17.5** MPa
